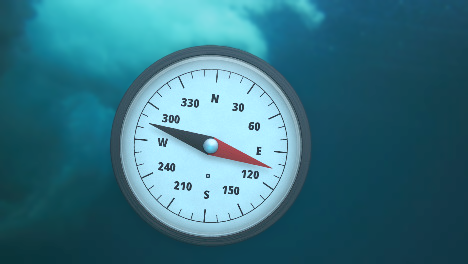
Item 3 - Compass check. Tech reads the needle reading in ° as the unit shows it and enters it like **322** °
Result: **105** °
